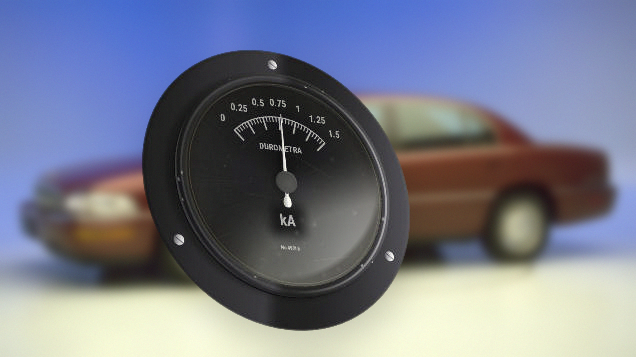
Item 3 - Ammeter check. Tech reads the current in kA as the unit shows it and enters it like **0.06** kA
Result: **0.75** kA
